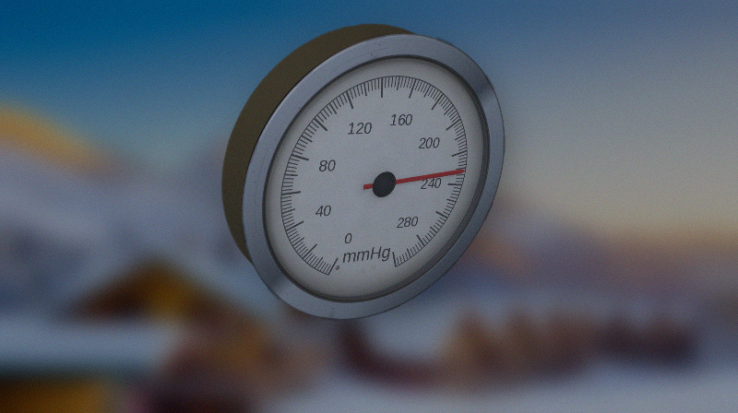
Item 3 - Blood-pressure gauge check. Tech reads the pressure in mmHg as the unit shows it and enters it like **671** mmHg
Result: **230** mmHg
